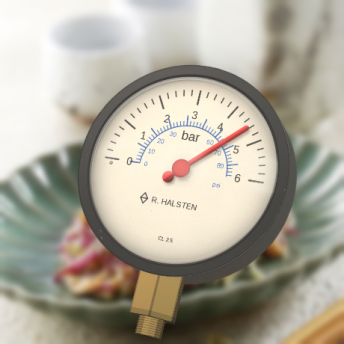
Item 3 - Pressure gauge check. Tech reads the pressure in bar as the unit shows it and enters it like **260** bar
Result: **4.6** bar
